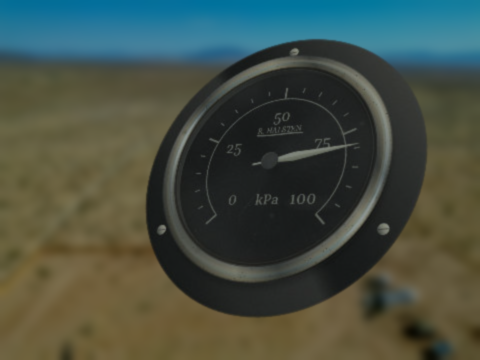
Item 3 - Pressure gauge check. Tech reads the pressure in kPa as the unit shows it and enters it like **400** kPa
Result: **80** kPa
